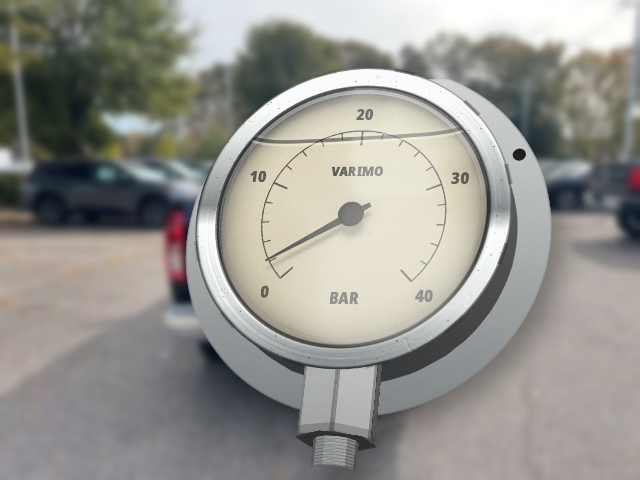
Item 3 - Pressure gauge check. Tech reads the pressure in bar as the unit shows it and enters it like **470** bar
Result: **2** bar
